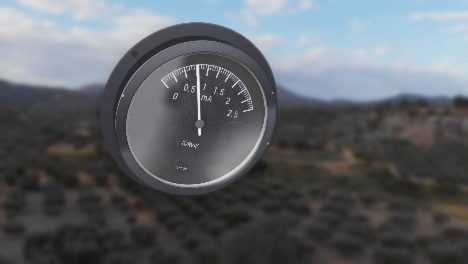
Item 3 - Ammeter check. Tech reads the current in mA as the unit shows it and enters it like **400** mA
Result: **0.75** mA
